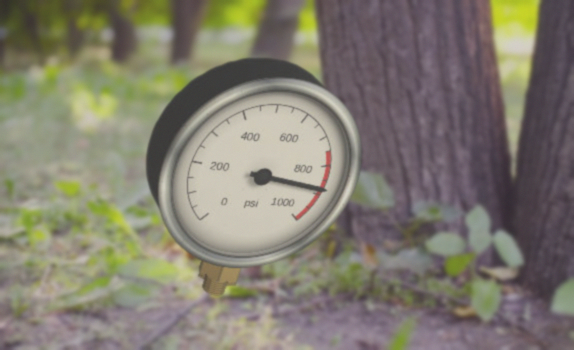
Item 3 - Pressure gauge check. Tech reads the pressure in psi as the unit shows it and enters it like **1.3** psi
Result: **875** psi
